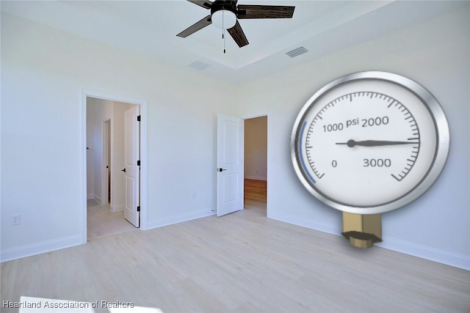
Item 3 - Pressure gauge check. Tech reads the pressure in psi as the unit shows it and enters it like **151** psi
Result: **2550** psi
